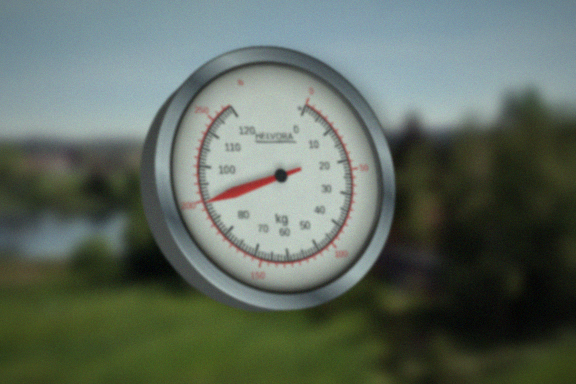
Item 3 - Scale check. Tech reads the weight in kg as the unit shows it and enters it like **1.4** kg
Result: **90** kg
